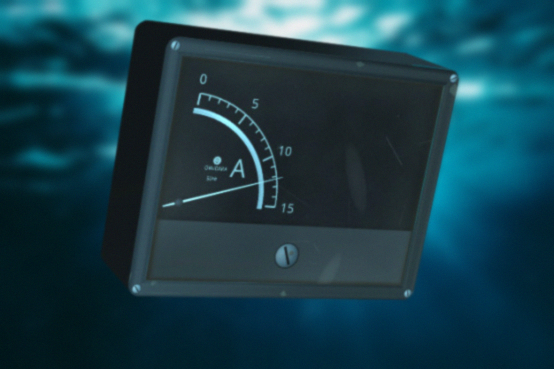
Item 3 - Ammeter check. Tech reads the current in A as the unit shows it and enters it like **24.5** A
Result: **12** A
